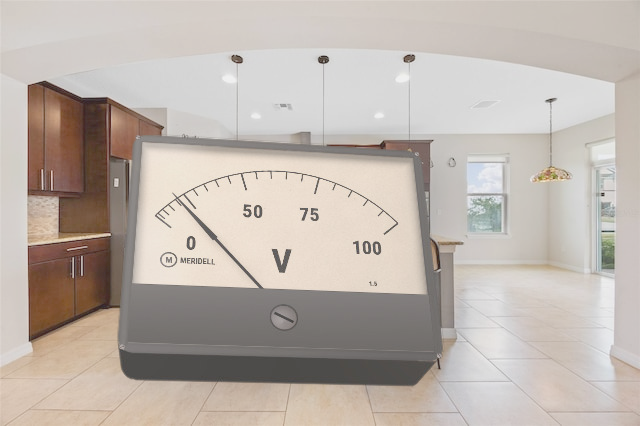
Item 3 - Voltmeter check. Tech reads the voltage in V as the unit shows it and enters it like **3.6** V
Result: **20** V
